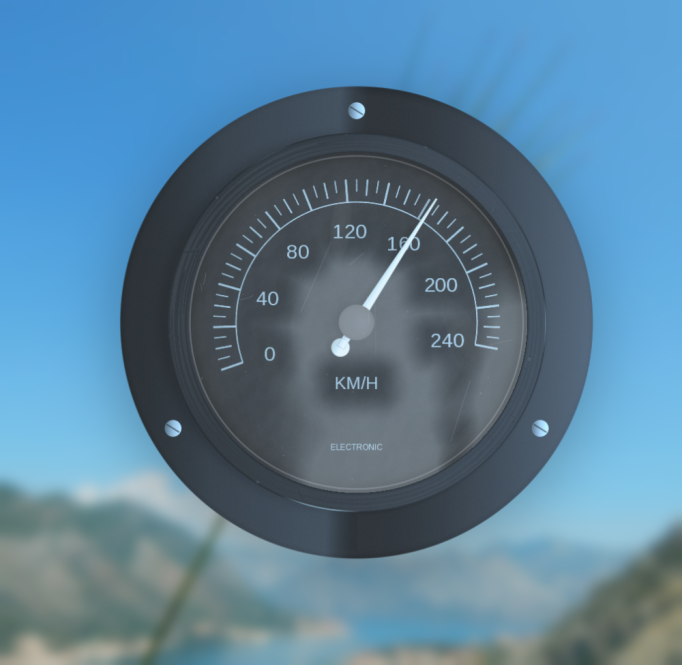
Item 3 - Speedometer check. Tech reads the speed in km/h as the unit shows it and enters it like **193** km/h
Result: **162.5** km/h
